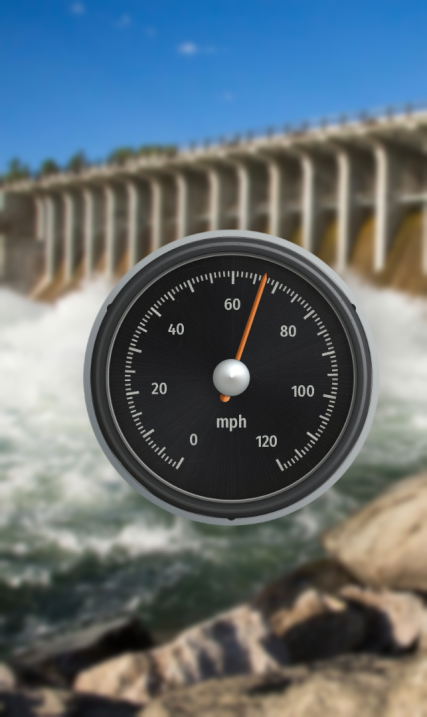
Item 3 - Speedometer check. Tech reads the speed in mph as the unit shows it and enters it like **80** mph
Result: **67** mph
